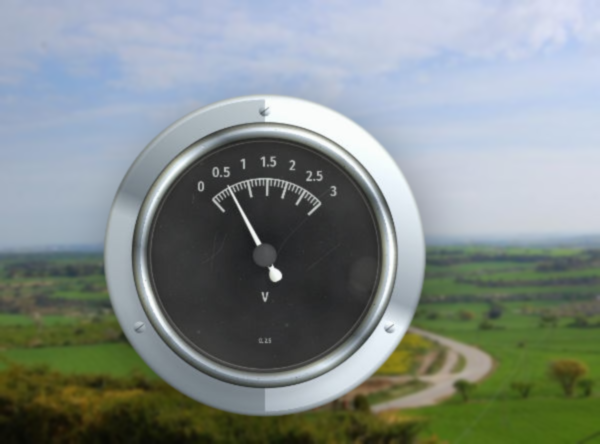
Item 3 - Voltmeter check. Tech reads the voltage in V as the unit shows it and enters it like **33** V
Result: **0.5** V
